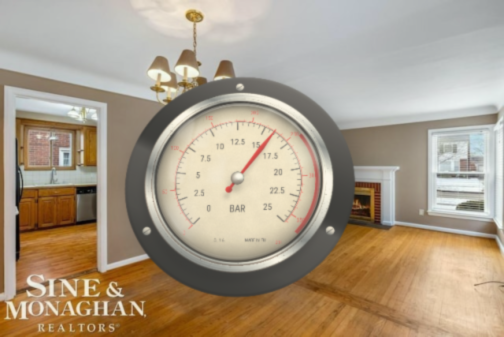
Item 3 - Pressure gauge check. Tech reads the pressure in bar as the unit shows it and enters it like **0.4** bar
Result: **16** bar
